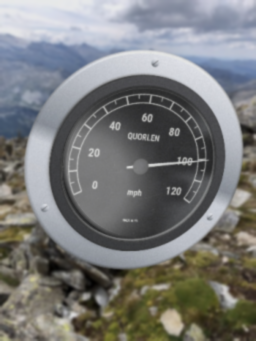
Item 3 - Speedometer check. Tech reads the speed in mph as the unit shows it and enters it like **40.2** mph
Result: **100** mph
